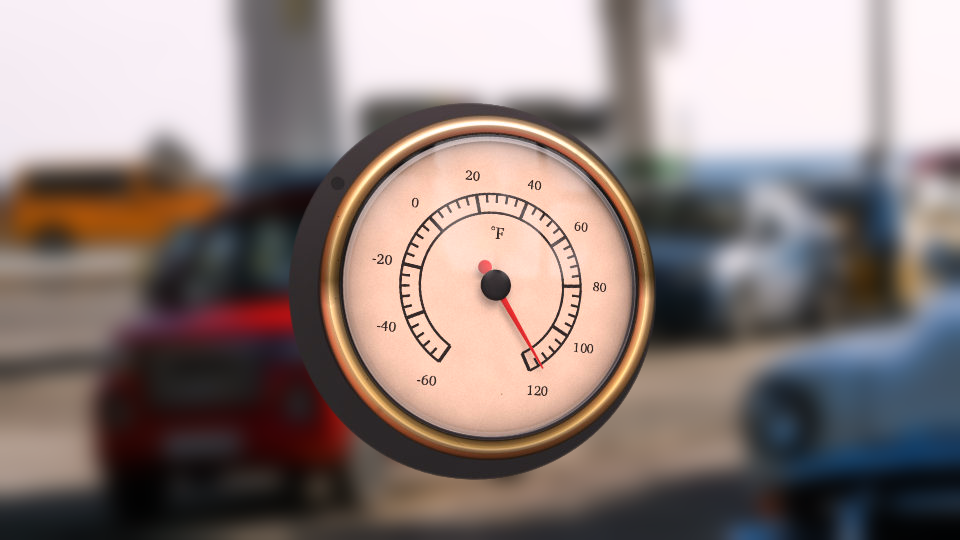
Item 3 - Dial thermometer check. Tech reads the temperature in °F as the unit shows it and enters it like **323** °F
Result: **116** °F
